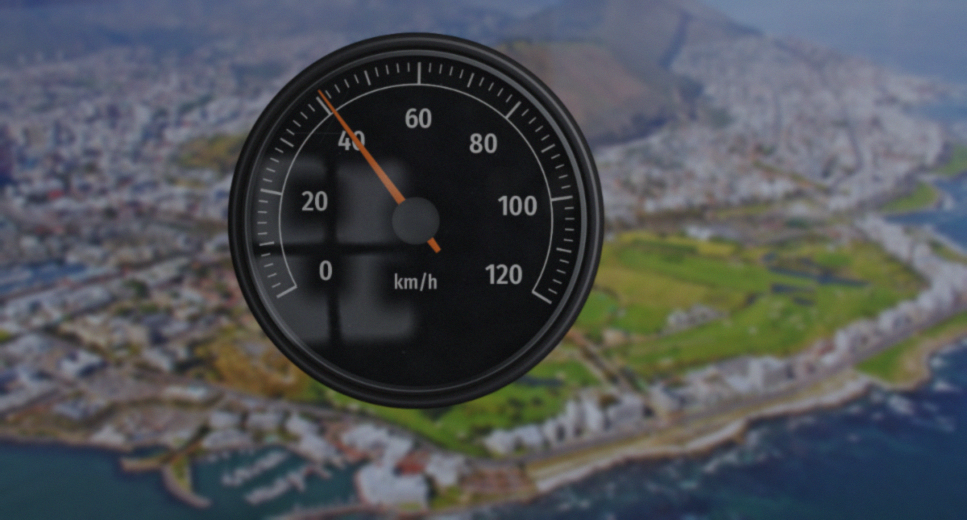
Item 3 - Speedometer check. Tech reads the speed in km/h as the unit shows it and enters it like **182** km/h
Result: **41** km/h
